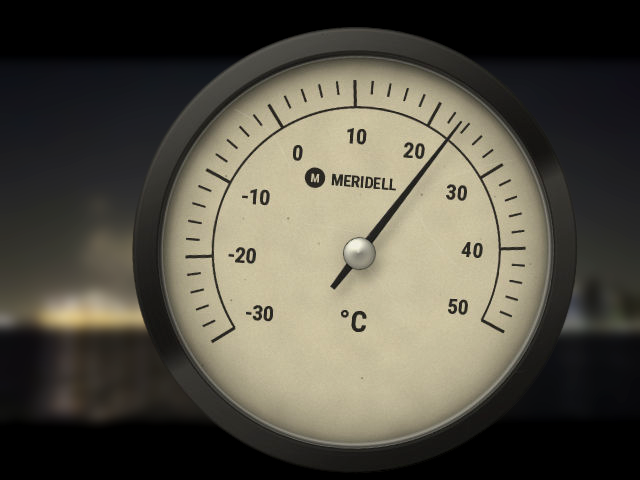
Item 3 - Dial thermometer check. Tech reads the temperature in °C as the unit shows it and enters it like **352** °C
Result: **23** °C
